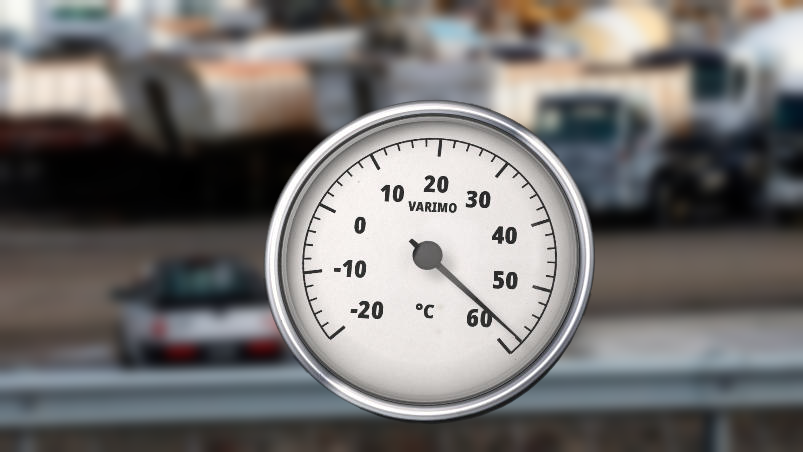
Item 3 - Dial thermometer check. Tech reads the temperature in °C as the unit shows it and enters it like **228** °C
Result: **58** °C
